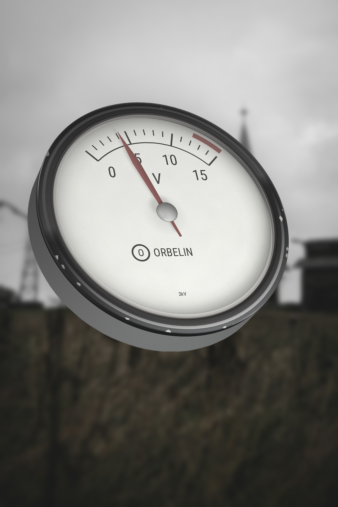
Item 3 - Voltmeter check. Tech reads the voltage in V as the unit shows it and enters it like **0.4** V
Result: **4** V
